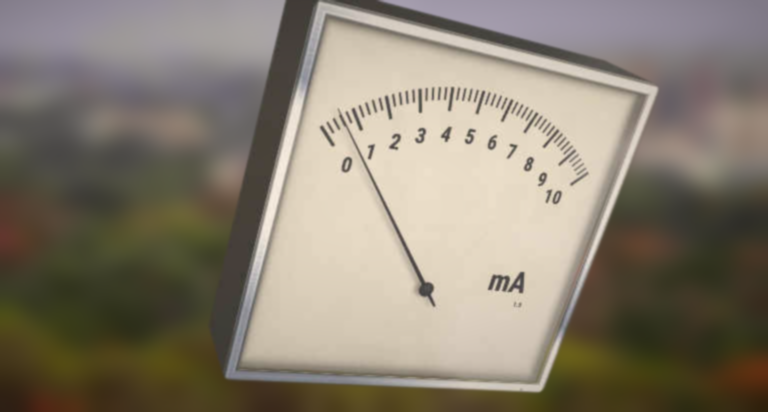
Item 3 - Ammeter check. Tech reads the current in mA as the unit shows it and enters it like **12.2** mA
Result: **0.6** mA
